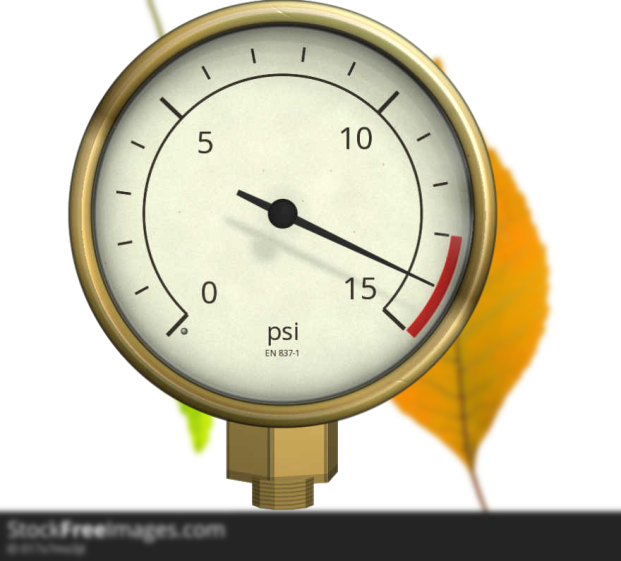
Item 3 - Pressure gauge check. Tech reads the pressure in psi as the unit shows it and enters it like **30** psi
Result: **14** psi
